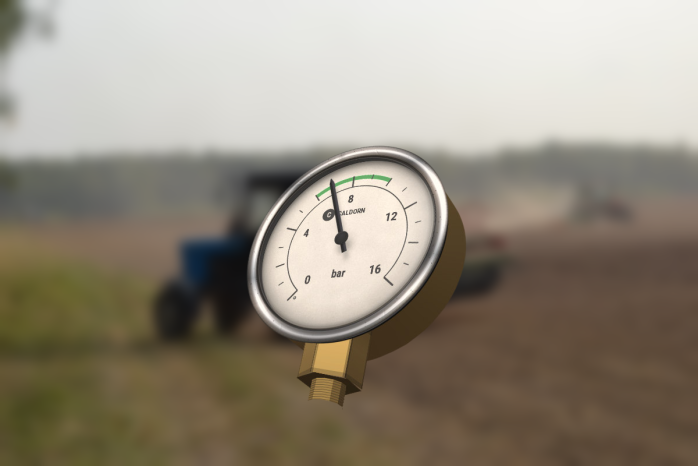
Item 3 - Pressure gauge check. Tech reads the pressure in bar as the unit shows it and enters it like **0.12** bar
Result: **7** bar
